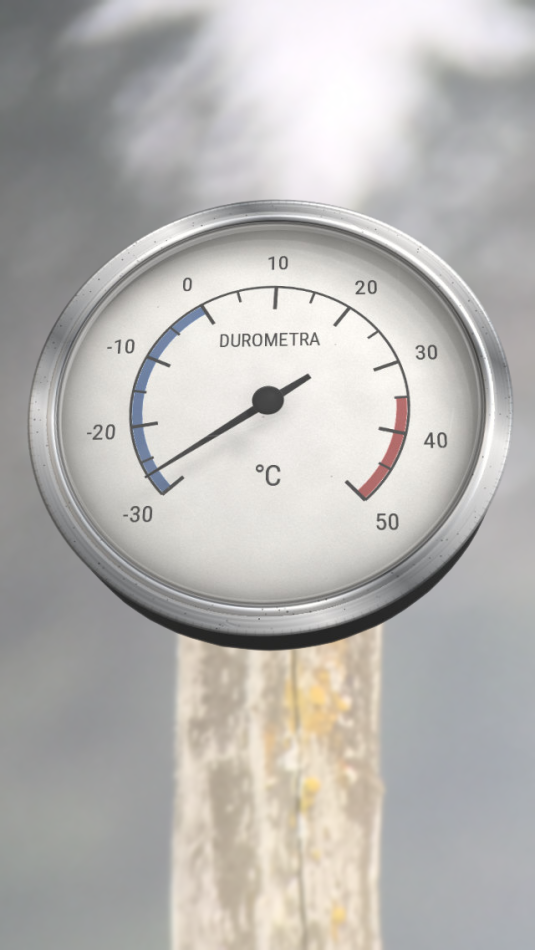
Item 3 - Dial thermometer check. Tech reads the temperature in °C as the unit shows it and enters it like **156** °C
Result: **-27.5** °C
